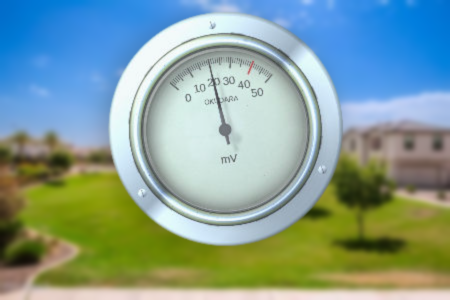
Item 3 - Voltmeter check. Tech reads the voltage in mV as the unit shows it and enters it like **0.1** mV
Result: **20** mV
